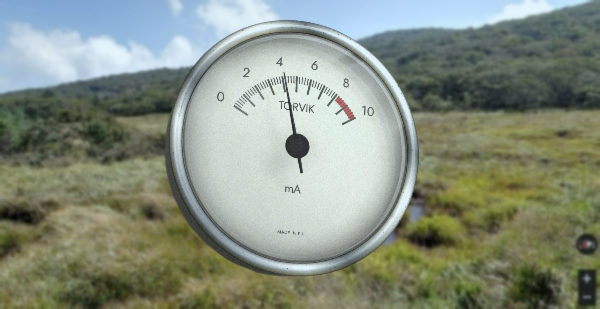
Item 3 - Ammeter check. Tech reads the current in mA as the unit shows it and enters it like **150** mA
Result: **4** mA
